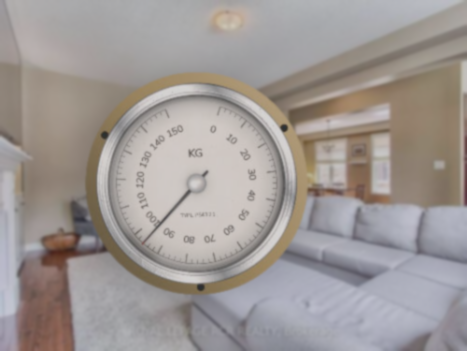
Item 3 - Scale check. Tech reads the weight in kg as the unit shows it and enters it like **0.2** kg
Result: **96** kg
